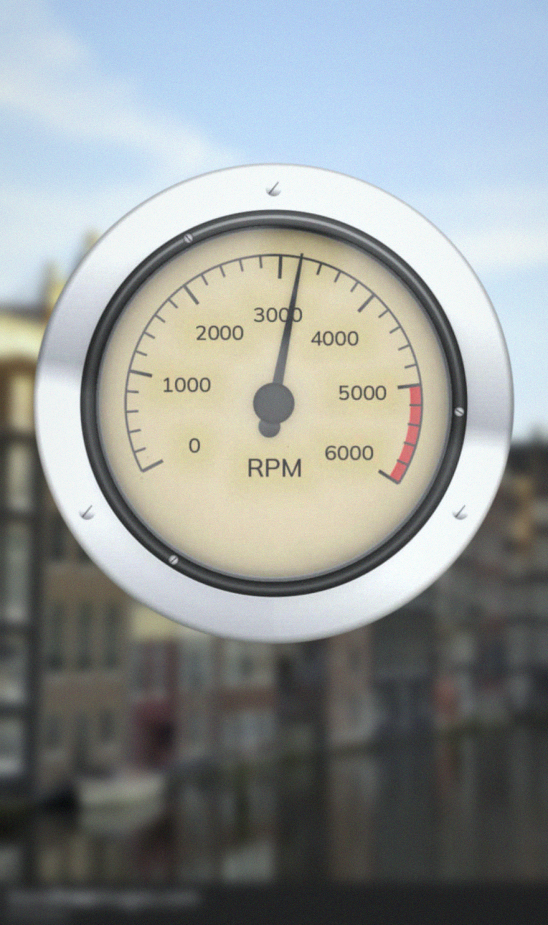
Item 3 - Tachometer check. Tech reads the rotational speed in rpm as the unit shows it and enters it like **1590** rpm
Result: **3200** rpm
